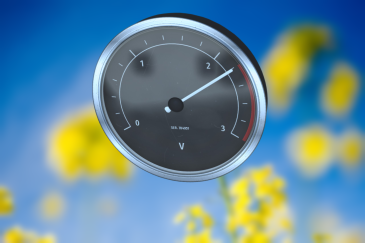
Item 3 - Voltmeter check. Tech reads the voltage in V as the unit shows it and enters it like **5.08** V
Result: **2.2** V
